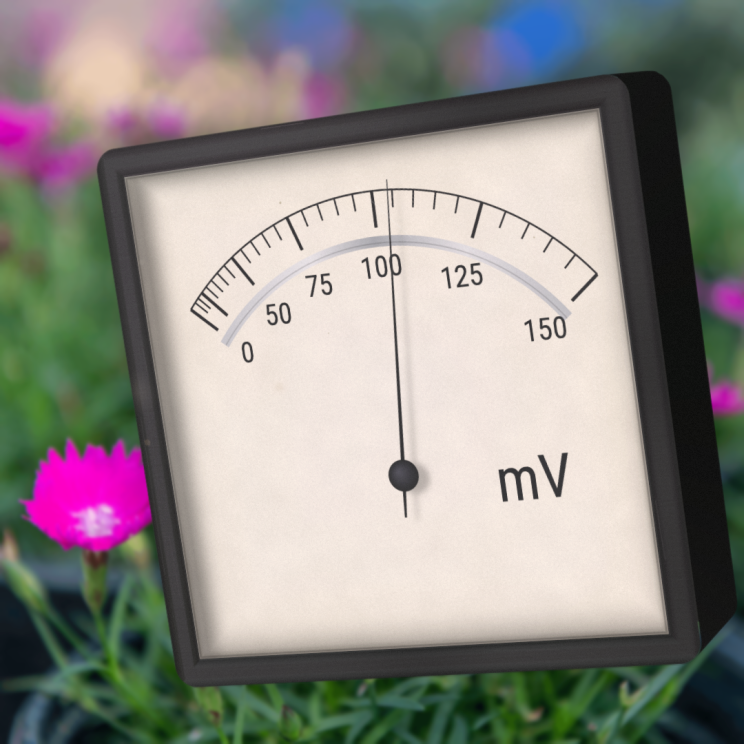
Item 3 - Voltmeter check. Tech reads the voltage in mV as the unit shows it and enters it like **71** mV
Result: **105** mV
